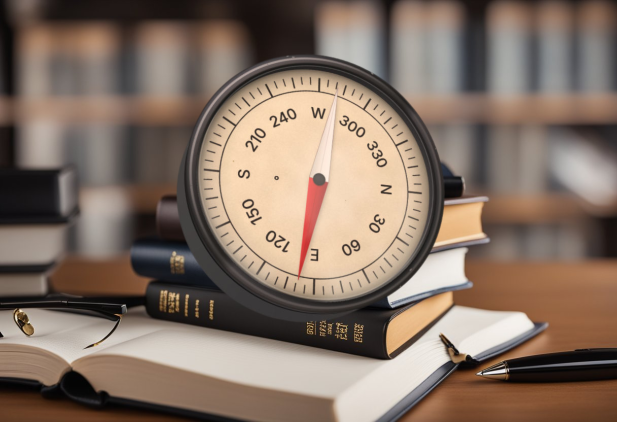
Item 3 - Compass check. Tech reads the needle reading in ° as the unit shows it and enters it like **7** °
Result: **100** °
